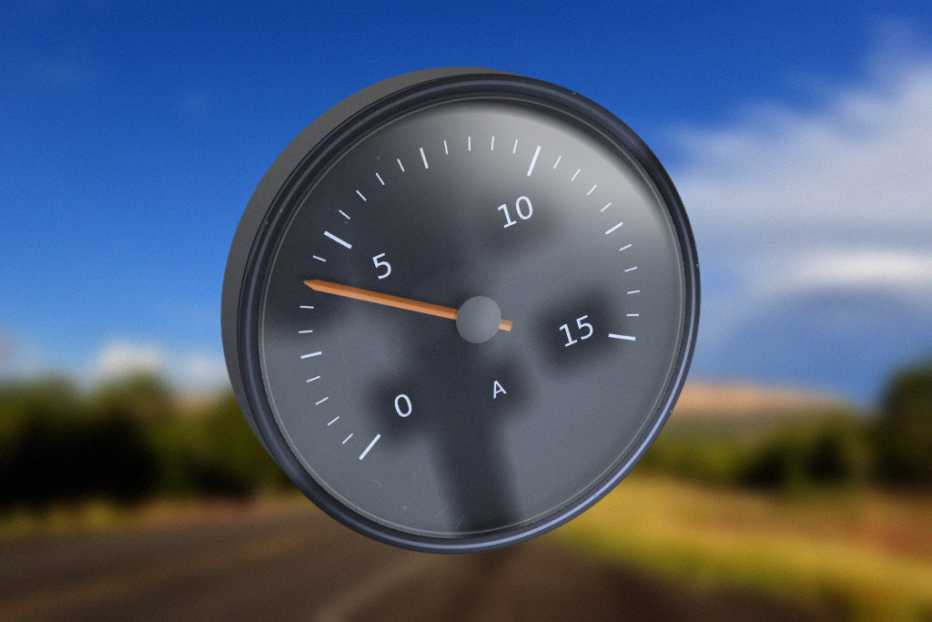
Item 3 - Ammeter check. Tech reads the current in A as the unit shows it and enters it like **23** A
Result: **4** A
